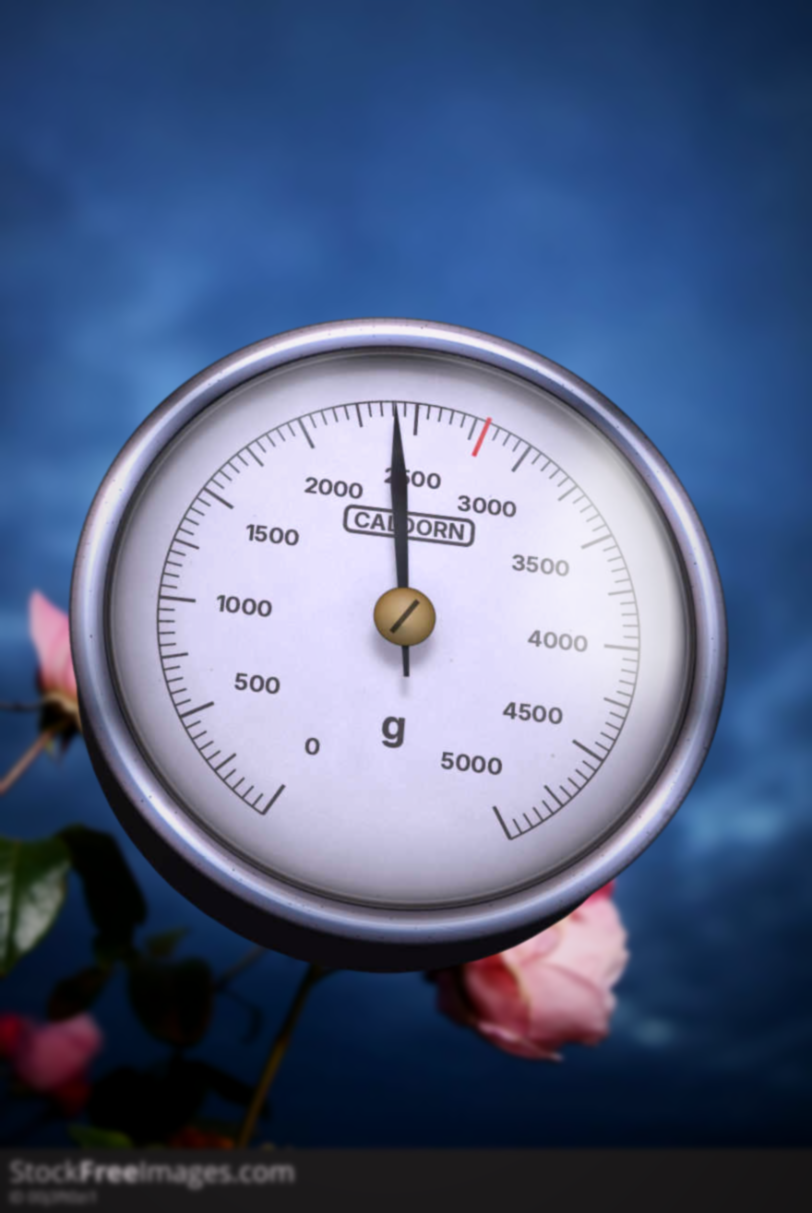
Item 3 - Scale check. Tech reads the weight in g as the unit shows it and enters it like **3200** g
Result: **2400** g
